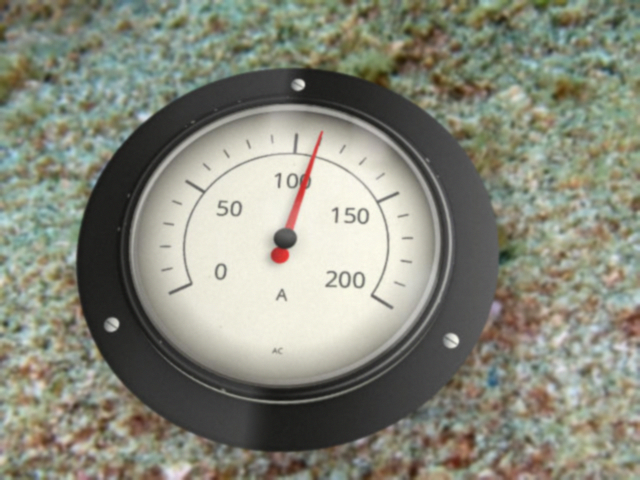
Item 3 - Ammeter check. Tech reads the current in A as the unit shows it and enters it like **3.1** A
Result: **110** A
